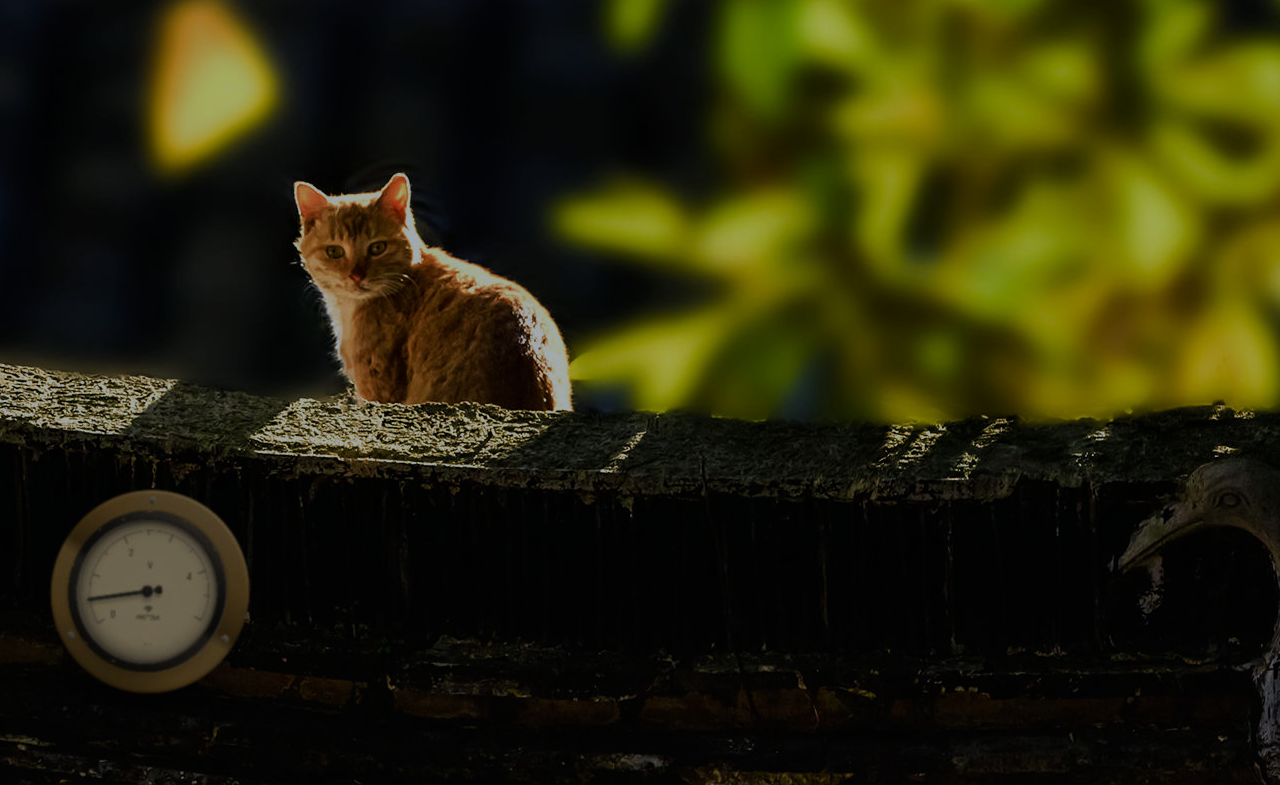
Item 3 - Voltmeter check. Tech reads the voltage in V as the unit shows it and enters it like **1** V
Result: **0.5** V
